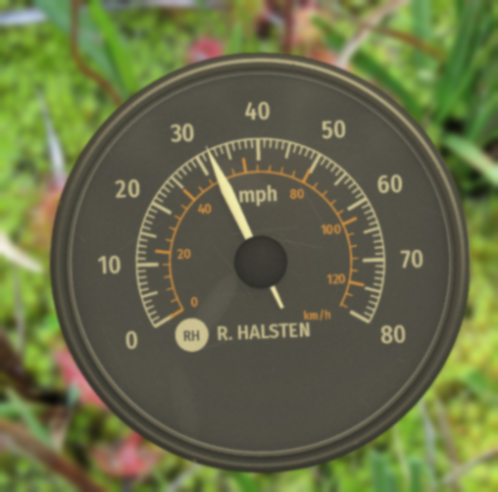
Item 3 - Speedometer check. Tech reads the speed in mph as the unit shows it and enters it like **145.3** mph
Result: **32** mph
